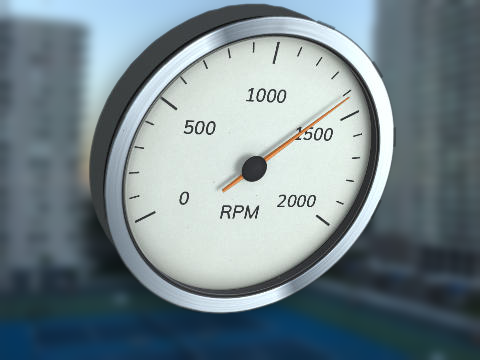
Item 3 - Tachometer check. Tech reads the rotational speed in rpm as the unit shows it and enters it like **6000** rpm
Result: **1400** rpm
